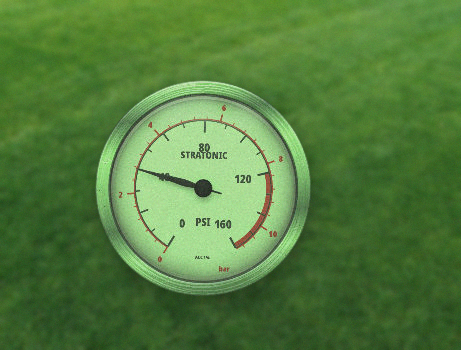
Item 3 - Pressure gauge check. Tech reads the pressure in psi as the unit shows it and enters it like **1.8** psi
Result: **40** psi
